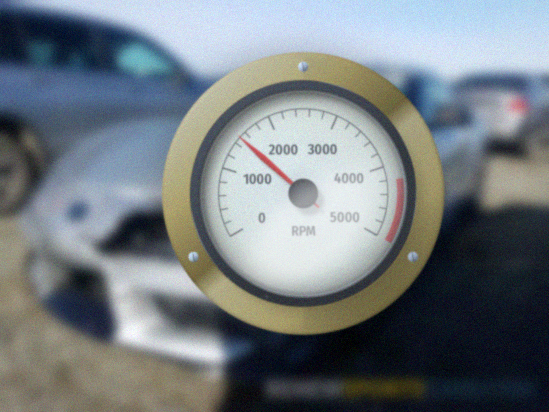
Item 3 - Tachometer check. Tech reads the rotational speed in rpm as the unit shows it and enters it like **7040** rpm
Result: **1500** rpm
